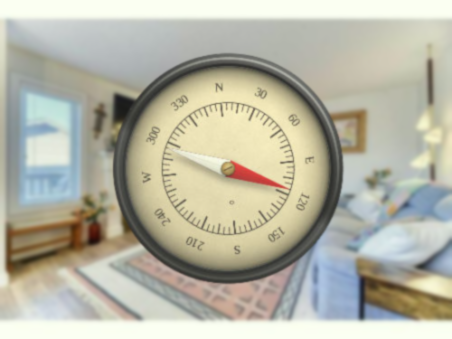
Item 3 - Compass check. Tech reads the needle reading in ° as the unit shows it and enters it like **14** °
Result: **115** °
